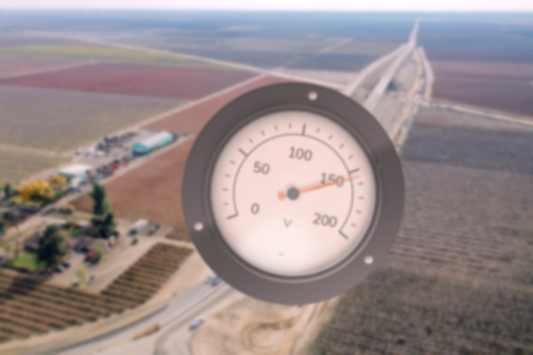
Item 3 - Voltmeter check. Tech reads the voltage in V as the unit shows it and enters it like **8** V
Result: **155** V
